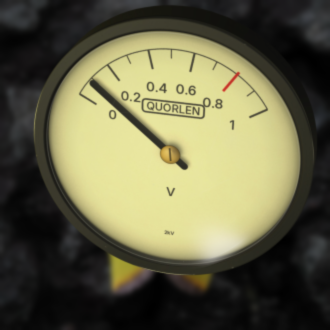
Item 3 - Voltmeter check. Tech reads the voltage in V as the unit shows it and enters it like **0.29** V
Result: **0.1** V
